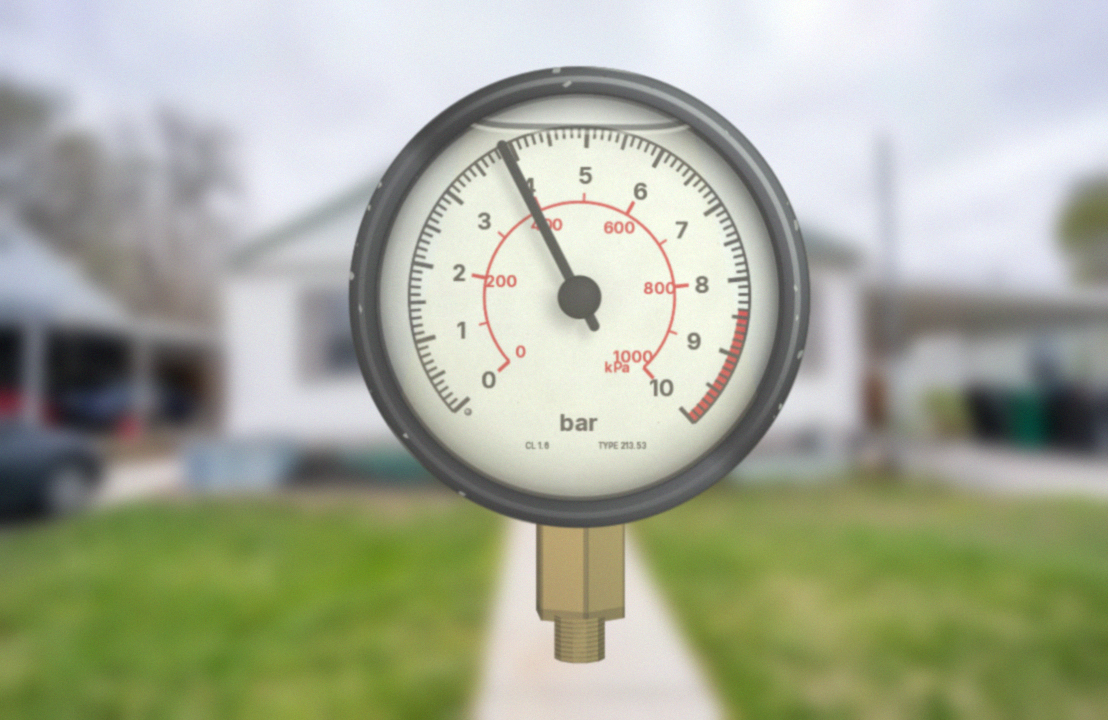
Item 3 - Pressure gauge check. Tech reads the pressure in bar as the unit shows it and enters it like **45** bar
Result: **3.9** bar
